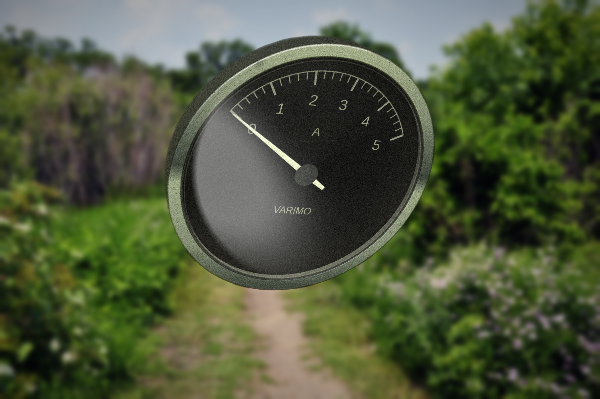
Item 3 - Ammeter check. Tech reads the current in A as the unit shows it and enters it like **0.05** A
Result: **0** A
